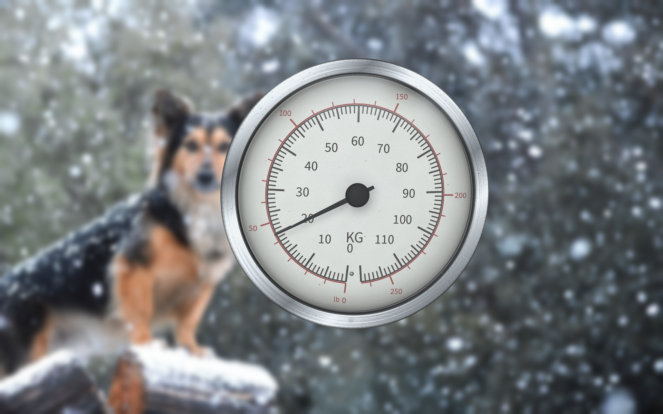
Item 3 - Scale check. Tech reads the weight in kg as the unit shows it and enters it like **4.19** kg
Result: **20** kg
